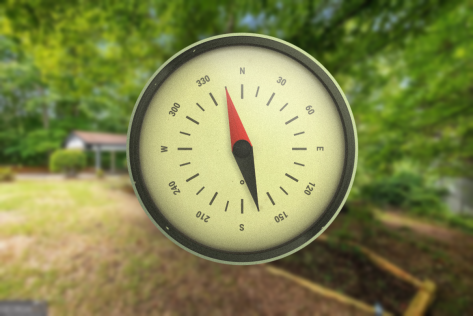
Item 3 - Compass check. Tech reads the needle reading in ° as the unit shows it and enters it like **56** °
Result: **345** °
